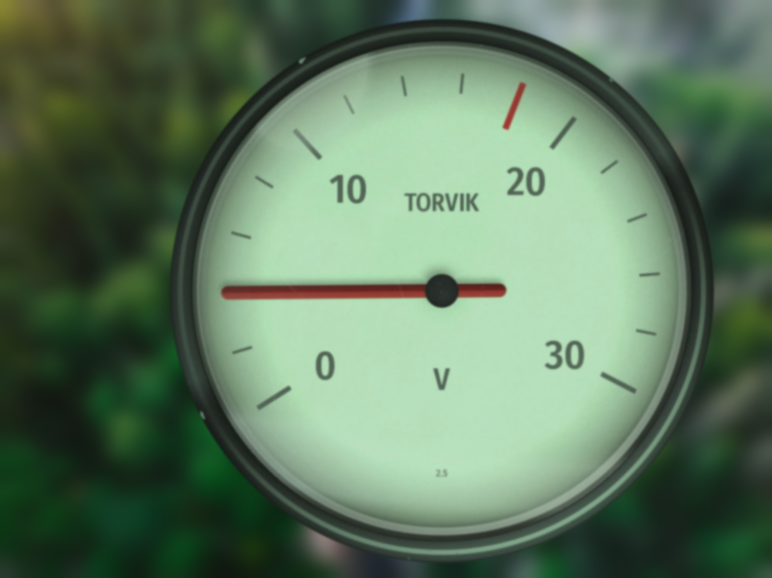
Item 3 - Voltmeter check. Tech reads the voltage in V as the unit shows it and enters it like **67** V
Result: **4** V
